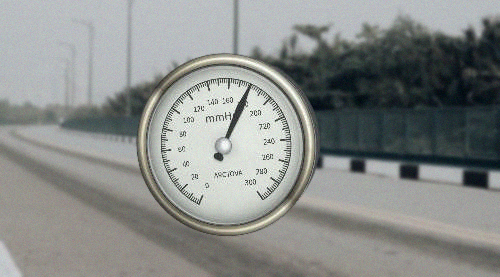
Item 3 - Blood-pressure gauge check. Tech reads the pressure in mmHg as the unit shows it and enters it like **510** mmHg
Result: **180** mmHg
